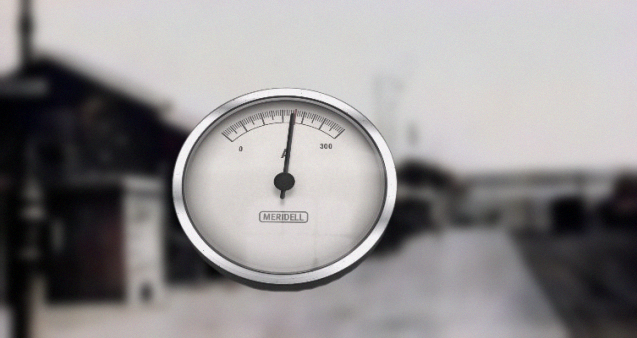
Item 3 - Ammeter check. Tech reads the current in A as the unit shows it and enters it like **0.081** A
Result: **175** A
